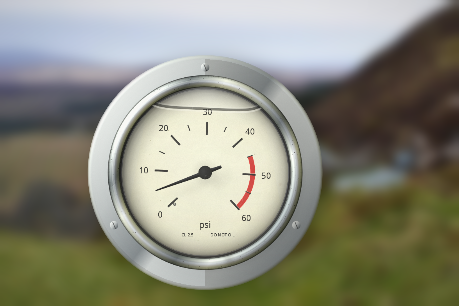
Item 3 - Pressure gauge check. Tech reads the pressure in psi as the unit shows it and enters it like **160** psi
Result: **5** psi
